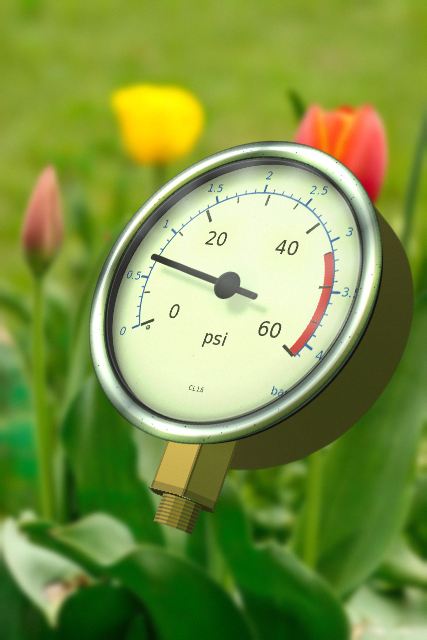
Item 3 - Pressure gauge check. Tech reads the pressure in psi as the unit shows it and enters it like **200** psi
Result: **10** psi
